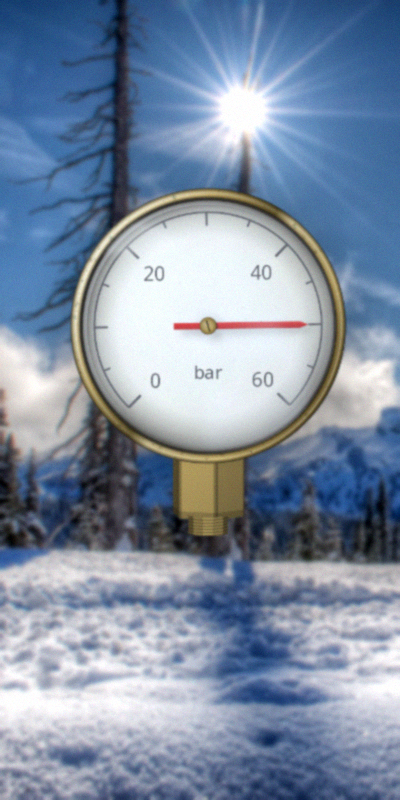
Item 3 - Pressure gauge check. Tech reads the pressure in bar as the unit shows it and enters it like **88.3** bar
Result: **50** bar
